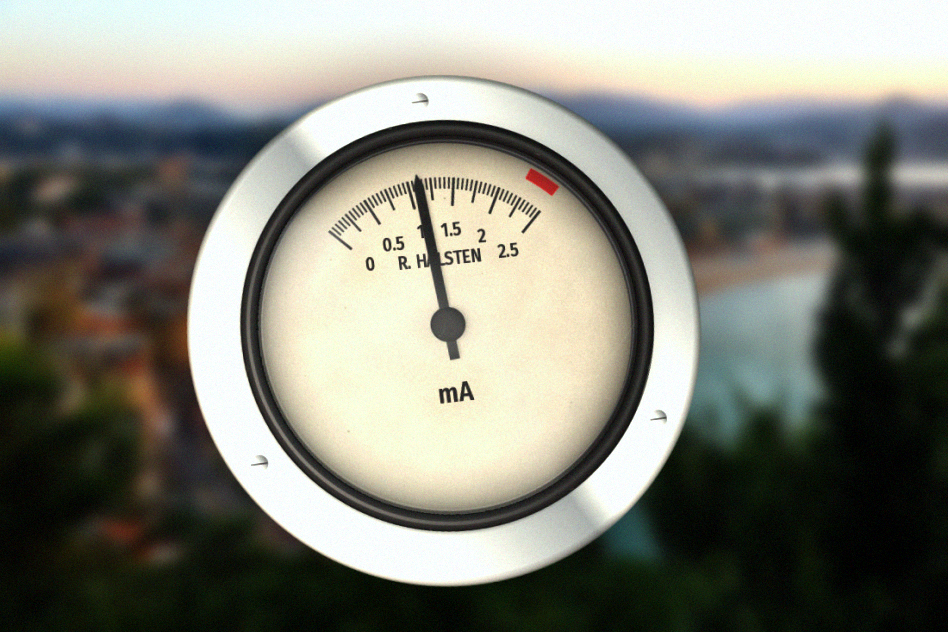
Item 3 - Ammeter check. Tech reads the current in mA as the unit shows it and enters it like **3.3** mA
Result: **1.1** mA
